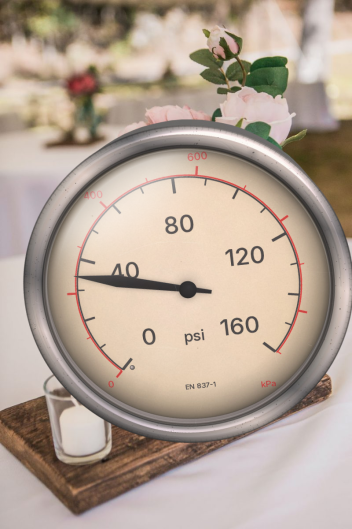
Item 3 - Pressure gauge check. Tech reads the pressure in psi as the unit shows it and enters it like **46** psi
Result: **35** psi
